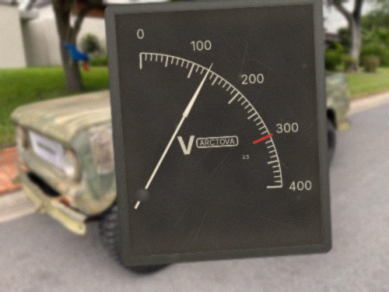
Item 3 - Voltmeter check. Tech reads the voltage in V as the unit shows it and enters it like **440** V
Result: **130** V
